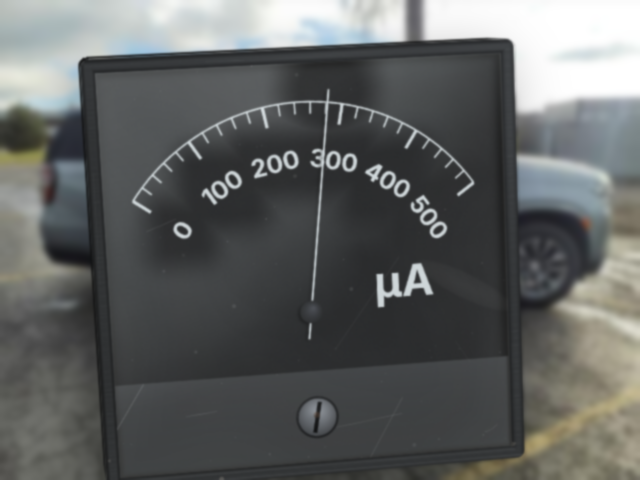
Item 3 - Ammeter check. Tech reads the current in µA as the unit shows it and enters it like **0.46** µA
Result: **280** µA
